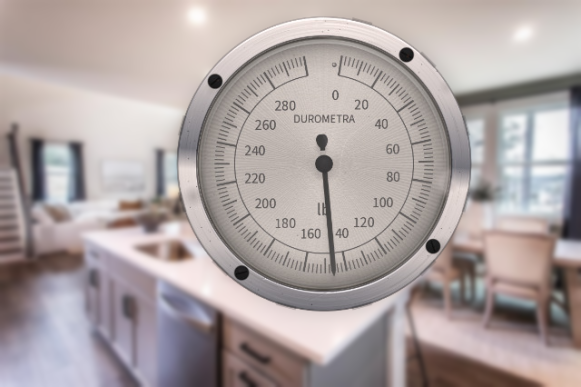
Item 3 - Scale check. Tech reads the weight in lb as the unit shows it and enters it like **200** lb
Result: **146** lb
